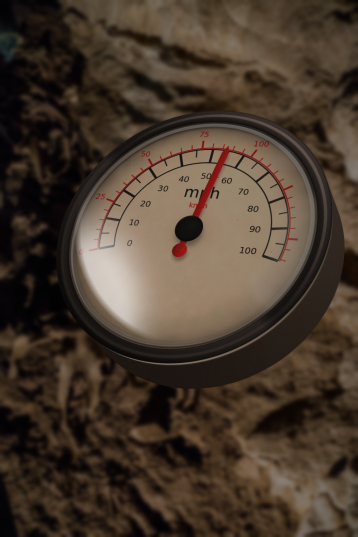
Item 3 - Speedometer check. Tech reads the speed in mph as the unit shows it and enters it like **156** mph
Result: **55** mph
